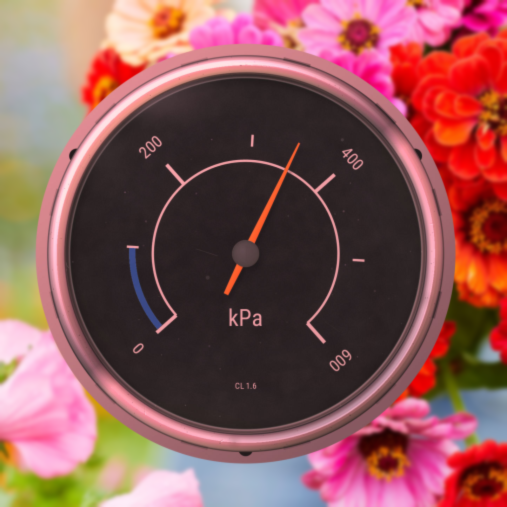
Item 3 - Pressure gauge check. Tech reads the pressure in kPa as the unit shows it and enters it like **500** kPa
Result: **350** kPa
